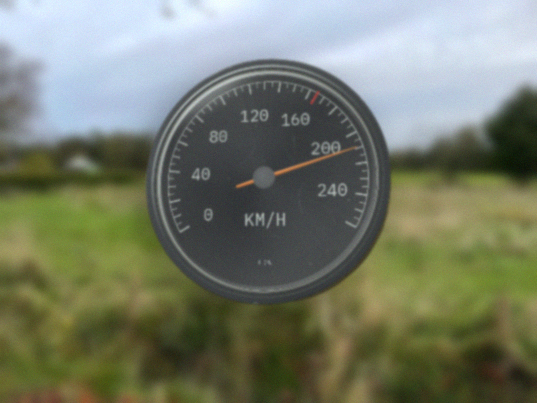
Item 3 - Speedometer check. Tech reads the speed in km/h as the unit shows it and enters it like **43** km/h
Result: **210** km/h
